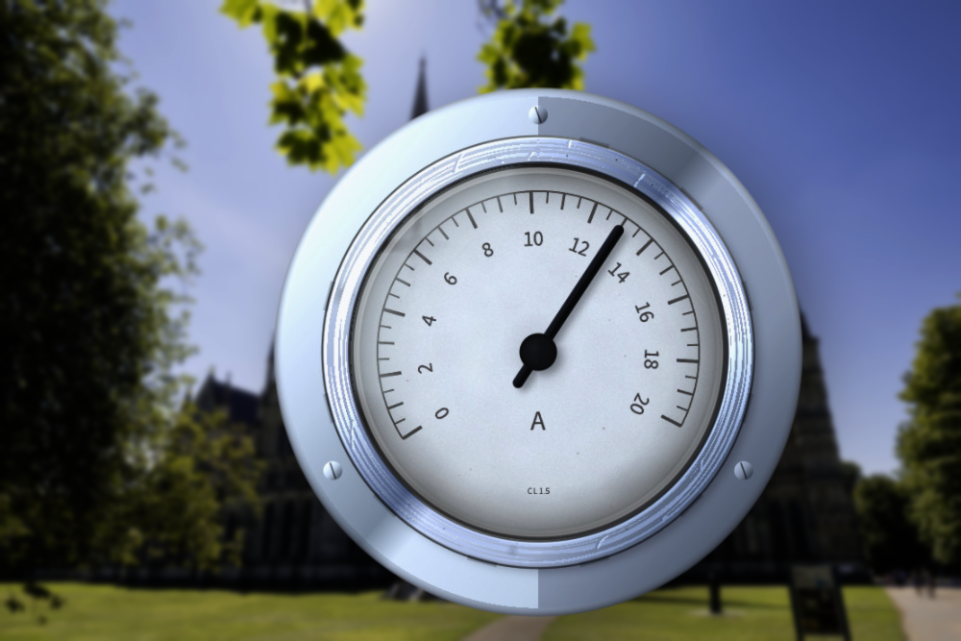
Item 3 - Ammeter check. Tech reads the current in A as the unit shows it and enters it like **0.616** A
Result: **13** A
